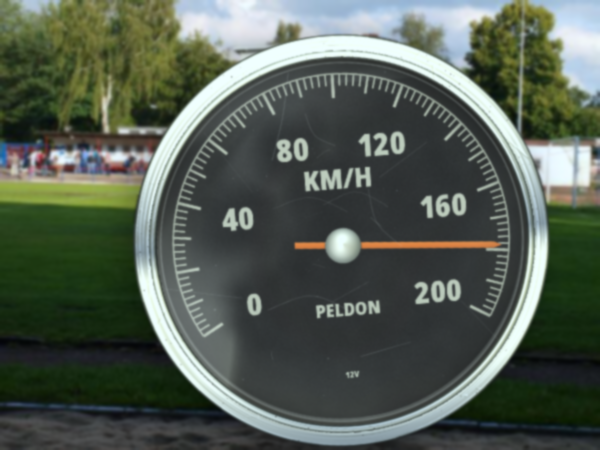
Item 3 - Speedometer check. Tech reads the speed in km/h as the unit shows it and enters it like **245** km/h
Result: **178** km/h
